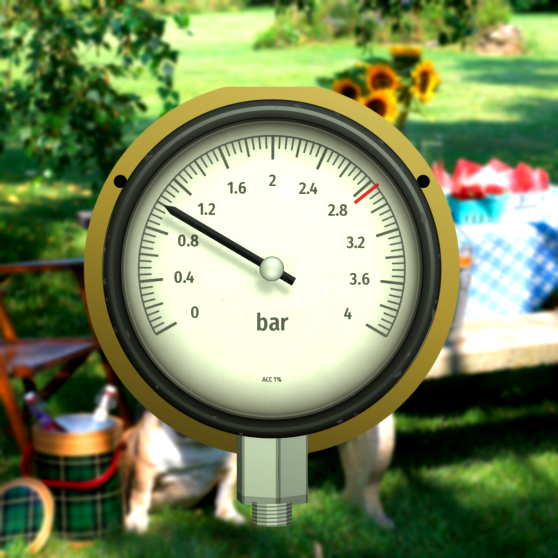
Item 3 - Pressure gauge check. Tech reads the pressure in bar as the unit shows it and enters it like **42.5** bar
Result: **1** bar
